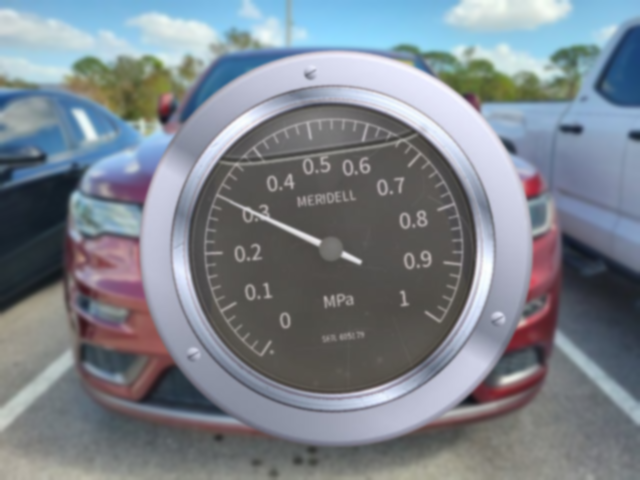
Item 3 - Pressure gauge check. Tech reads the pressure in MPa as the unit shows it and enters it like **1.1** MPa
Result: **0.3** MPa
